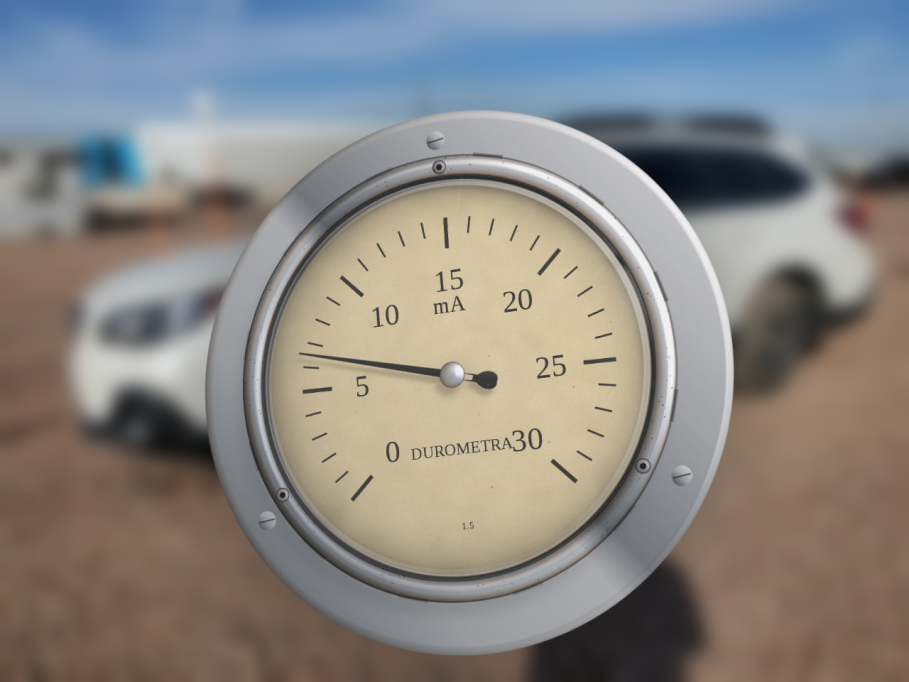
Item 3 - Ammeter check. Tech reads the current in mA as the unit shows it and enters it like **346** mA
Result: **6.5** mA
